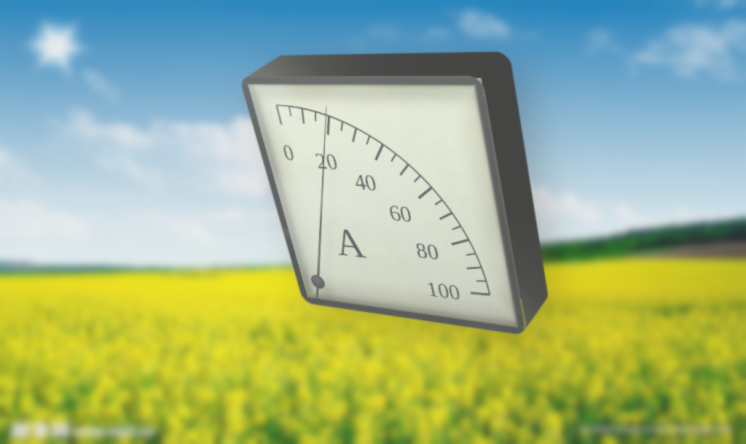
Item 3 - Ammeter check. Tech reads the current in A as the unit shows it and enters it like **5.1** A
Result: **20** A
